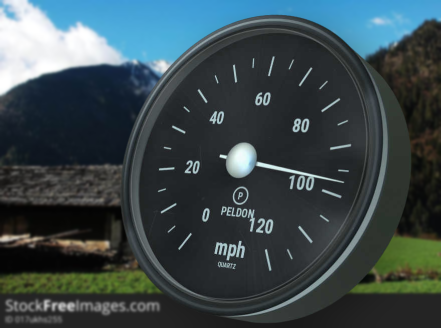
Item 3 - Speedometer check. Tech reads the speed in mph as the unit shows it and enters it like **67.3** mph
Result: **97.5** mph
